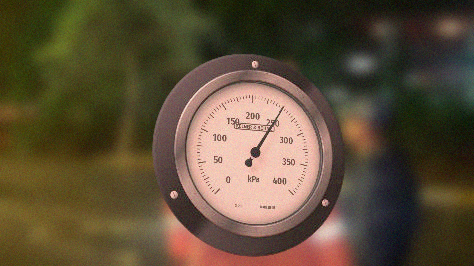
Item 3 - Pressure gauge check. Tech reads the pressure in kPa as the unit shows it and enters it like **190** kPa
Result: **250** kPa
